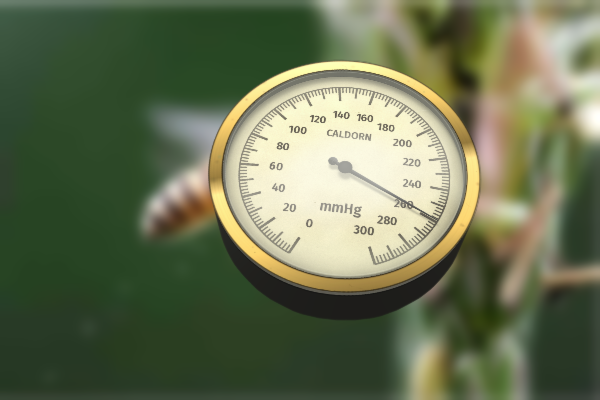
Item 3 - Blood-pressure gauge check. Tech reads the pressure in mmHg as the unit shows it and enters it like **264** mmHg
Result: **260** mmHg
